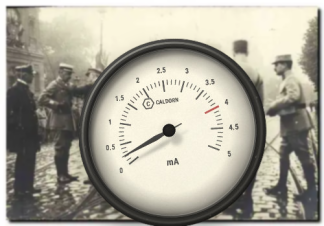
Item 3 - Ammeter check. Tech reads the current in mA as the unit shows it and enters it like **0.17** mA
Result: **0.2** mA
